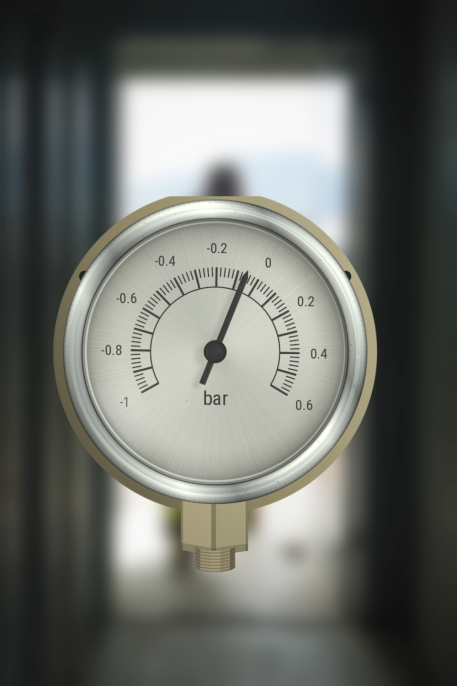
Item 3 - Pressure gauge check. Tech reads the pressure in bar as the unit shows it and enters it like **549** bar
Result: **-0.06** bar
